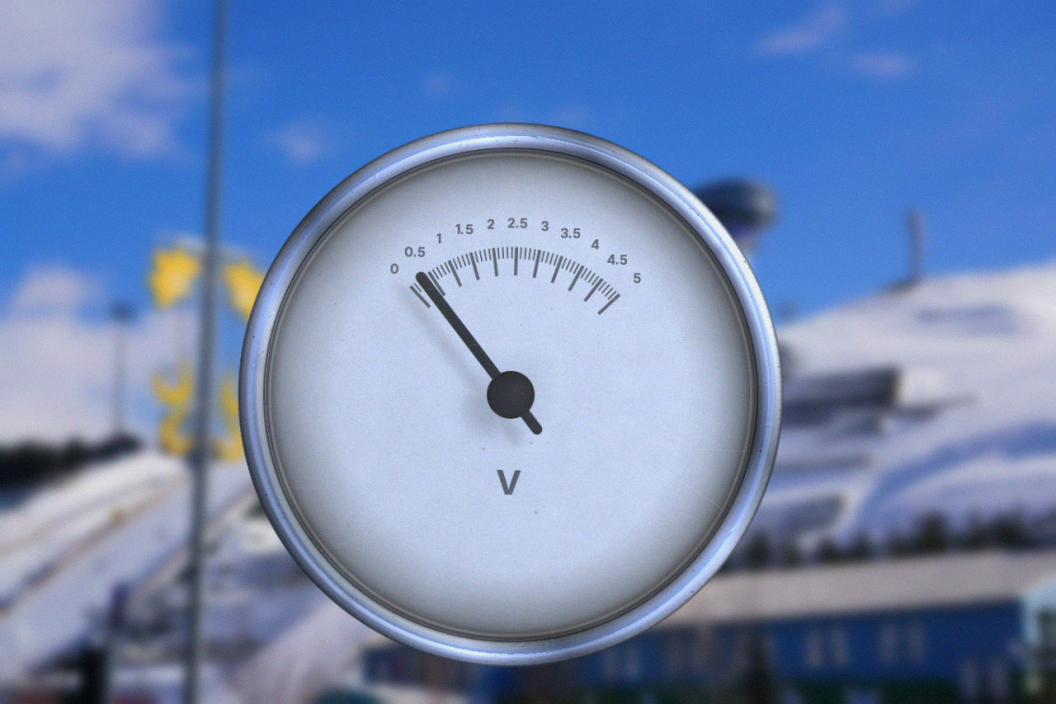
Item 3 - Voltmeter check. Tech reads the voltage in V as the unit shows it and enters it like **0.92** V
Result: **0.3** V
